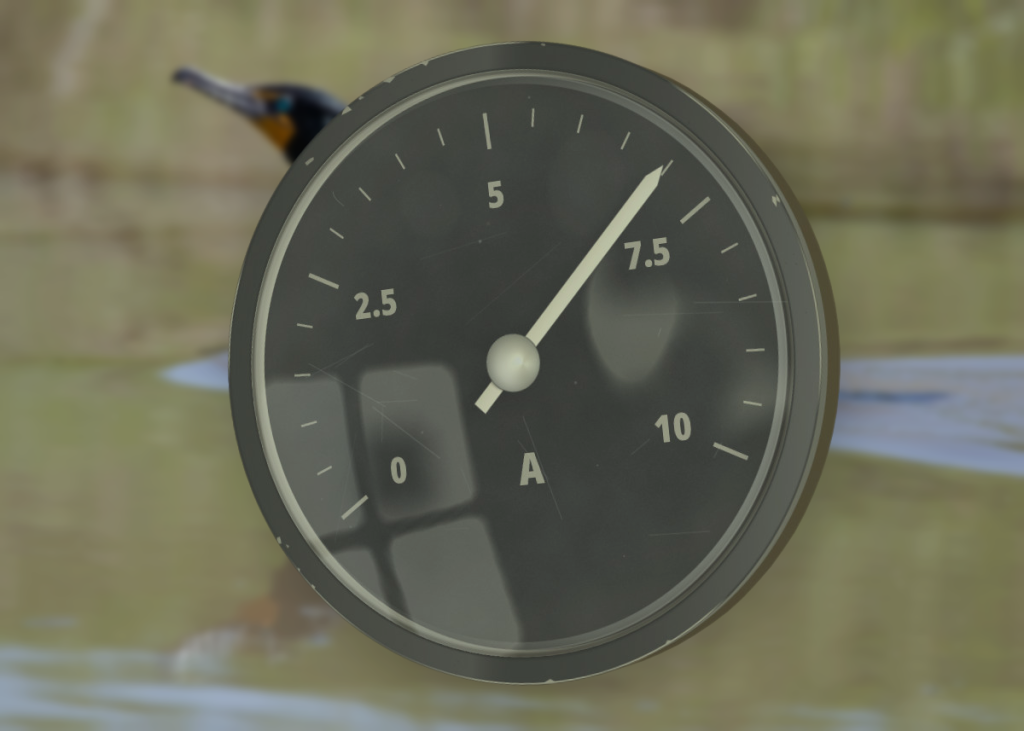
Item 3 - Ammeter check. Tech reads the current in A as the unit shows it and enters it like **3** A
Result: **7** A
